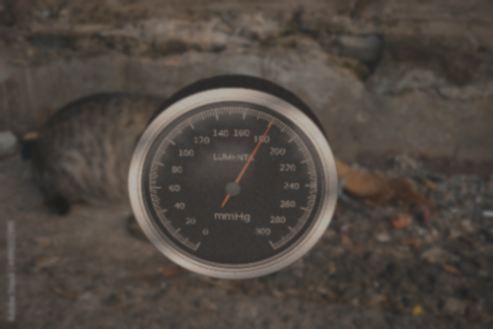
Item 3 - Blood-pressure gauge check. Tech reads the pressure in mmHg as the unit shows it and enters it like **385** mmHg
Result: **180** mmHg
